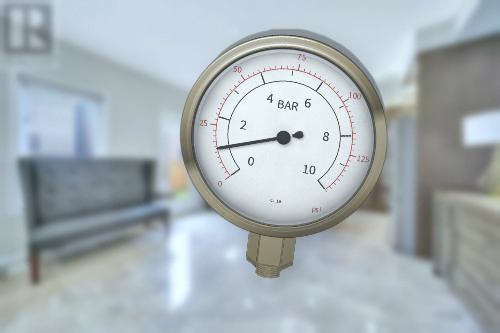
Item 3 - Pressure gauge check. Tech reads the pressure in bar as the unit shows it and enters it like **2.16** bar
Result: **1** bar
